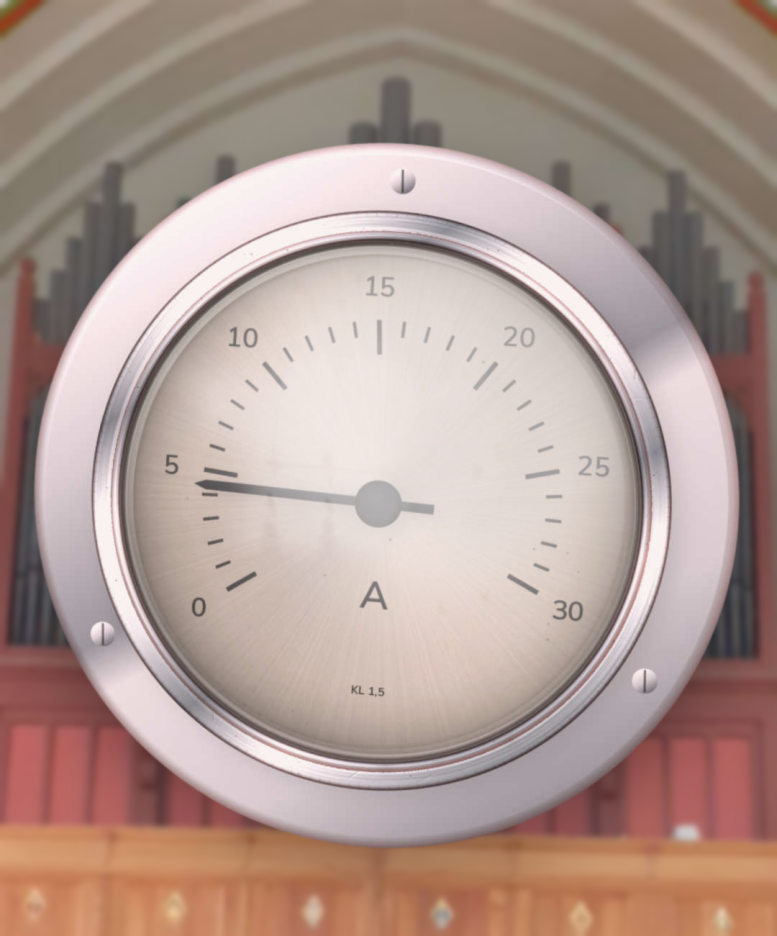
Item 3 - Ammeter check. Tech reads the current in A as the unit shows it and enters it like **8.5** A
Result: **4.5** A
